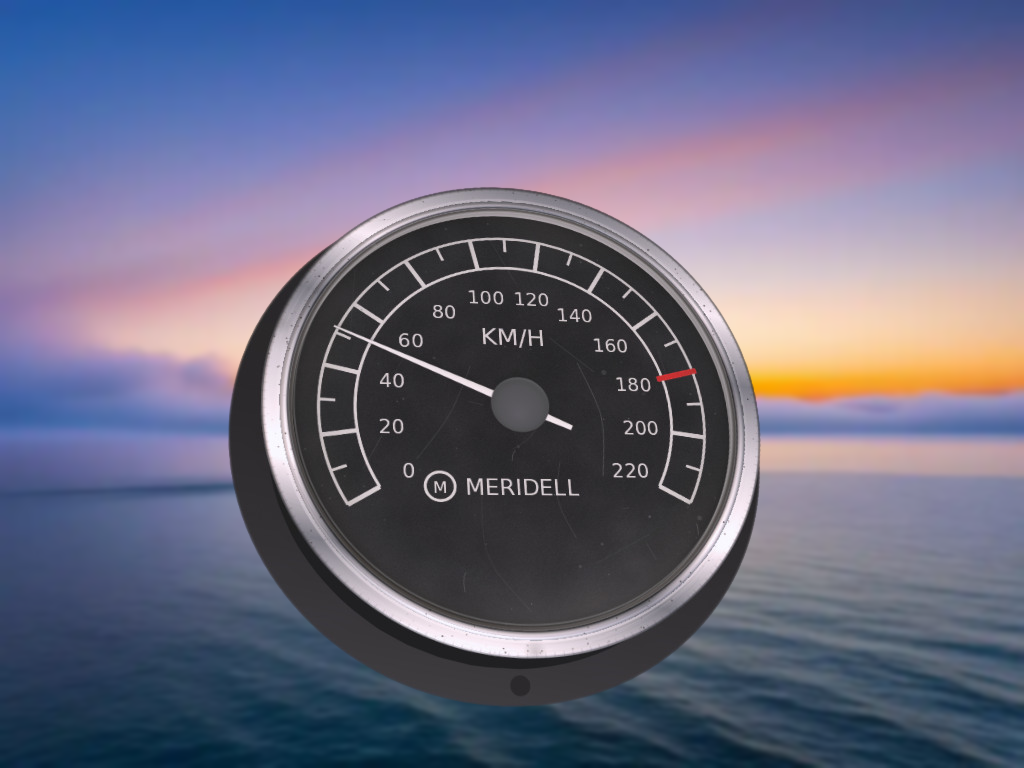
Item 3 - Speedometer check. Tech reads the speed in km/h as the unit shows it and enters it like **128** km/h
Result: **50** km/h
